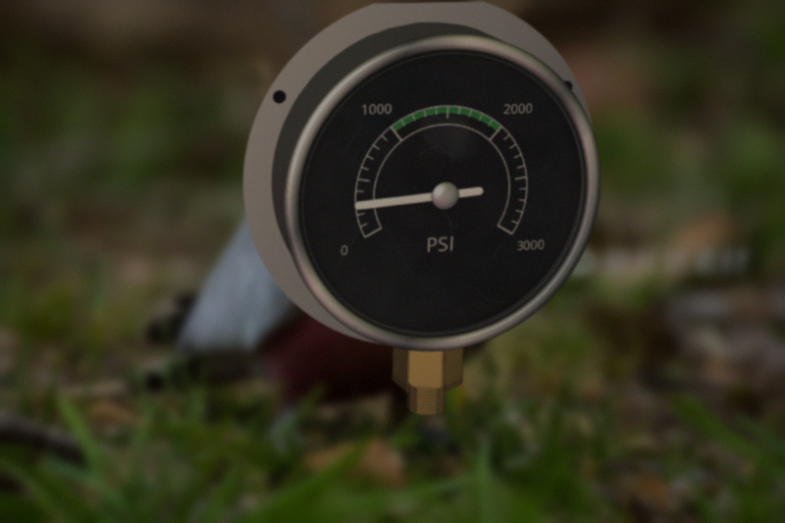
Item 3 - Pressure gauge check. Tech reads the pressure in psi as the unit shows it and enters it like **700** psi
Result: **300** psi
